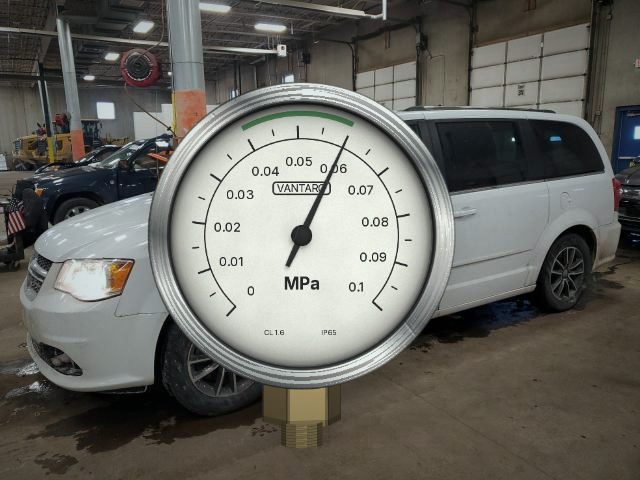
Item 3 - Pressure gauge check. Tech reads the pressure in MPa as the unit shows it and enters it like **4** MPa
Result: **0.06** MPa
